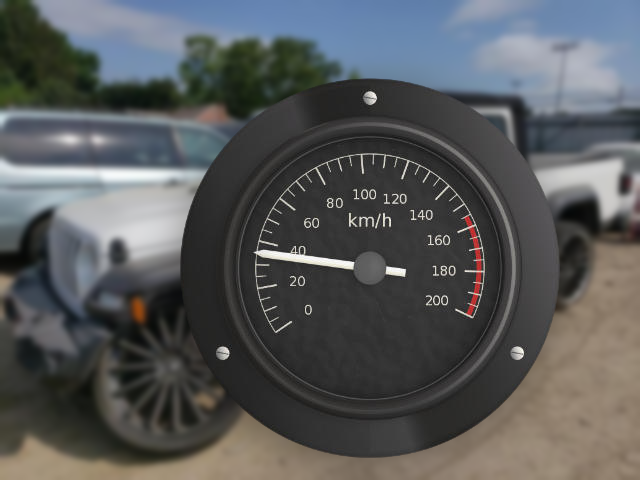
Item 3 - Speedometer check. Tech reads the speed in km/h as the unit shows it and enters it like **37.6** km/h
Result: **35** km/h
